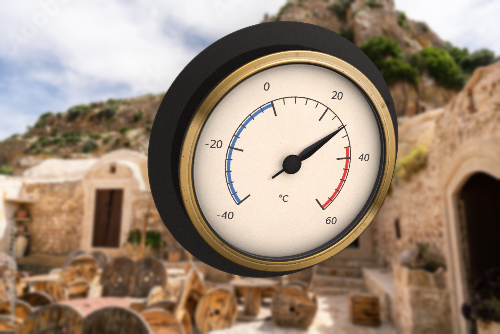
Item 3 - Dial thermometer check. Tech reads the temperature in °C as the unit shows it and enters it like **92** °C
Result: **28** °C
